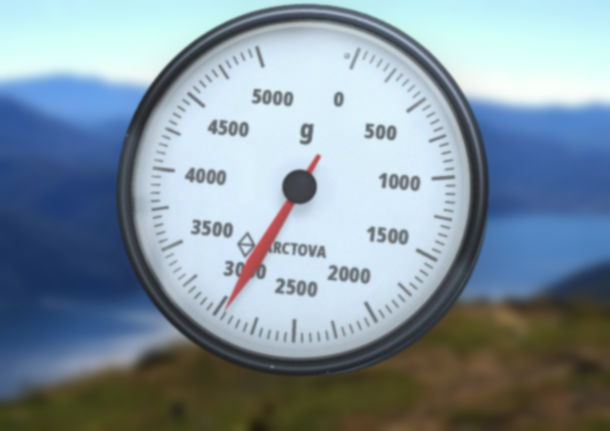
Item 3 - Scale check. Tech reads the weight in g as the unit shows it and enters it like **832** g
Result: **2950** g
